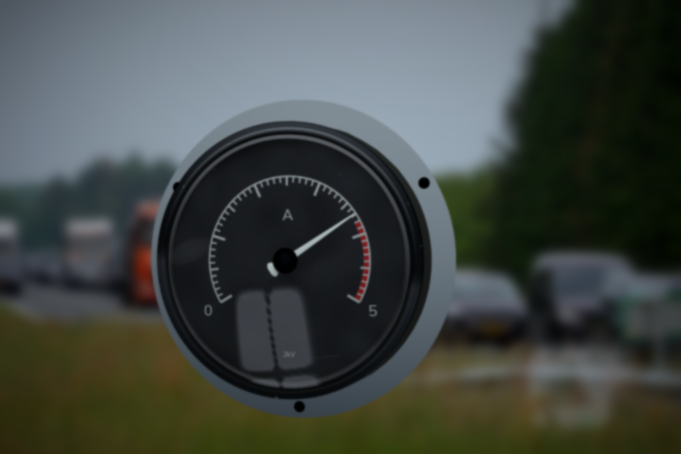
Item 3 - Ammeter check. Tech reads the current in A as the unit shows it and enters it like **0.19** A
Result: **3.7** A
